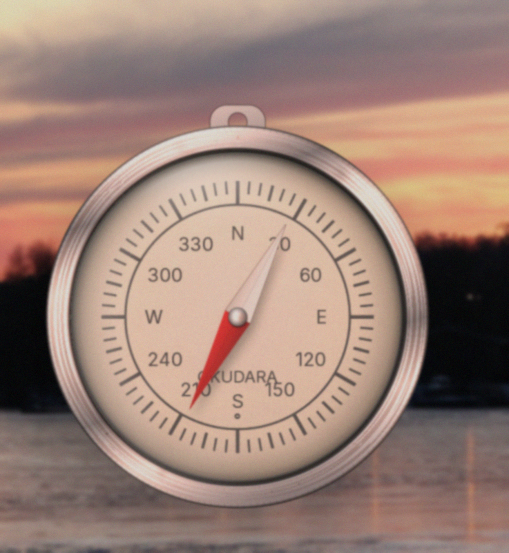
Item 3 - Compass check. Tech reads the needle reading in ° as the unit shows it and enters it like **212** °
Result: **207.5** °
